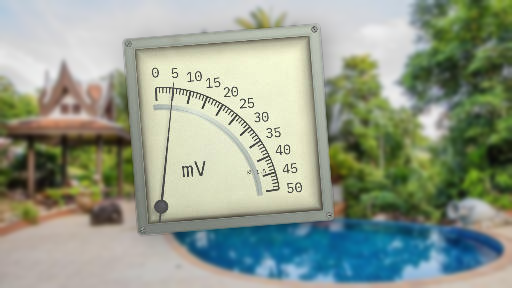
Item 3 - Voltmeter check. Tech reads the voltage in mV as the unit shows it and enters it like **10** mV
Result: **5** mV
